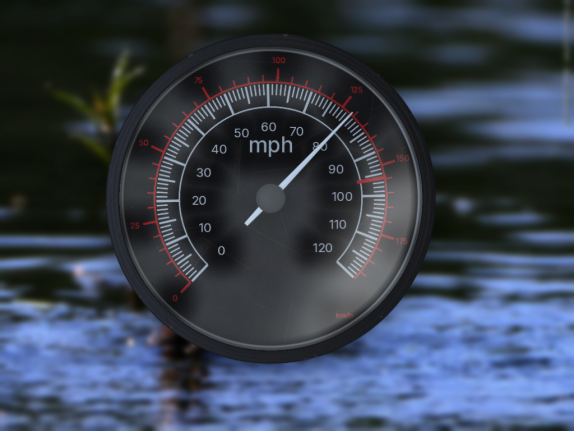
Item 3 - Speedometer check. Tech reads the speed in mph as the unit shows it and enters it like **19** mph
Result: **80** mph
